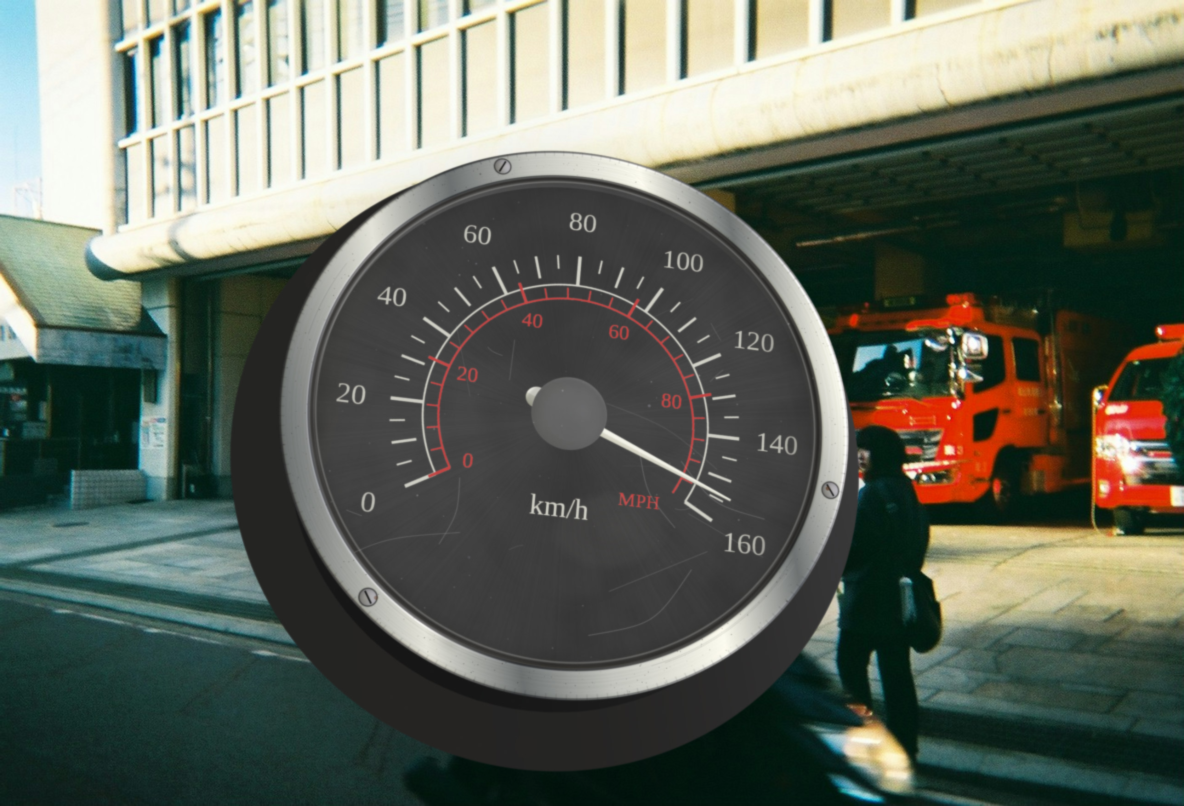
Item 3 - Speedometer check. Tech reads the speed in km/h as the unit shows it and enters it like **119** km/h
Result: **155** km/h
